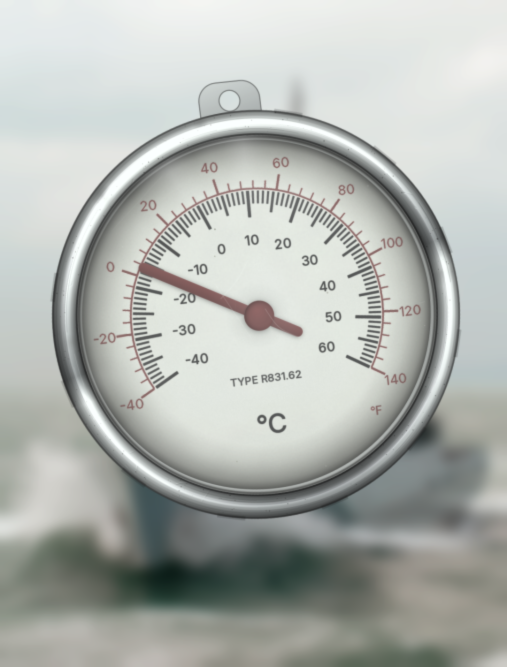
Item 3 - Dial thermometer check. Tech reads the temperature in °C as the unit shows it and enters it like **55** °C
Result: **-16** °C
